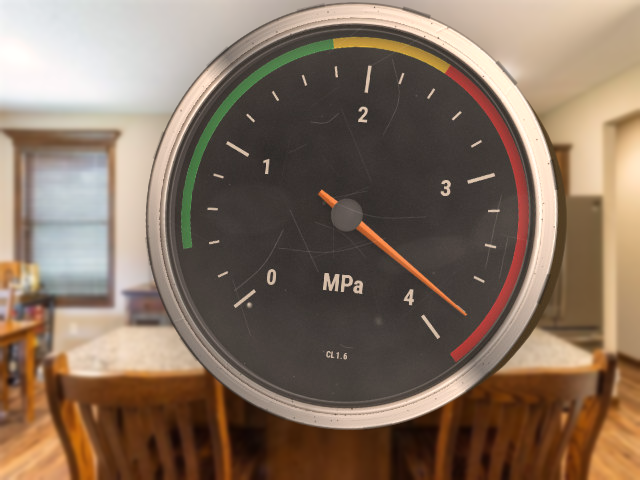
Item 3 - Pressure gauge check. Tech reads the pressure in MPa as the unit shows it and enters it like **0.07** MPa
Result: **3.8** MPa
